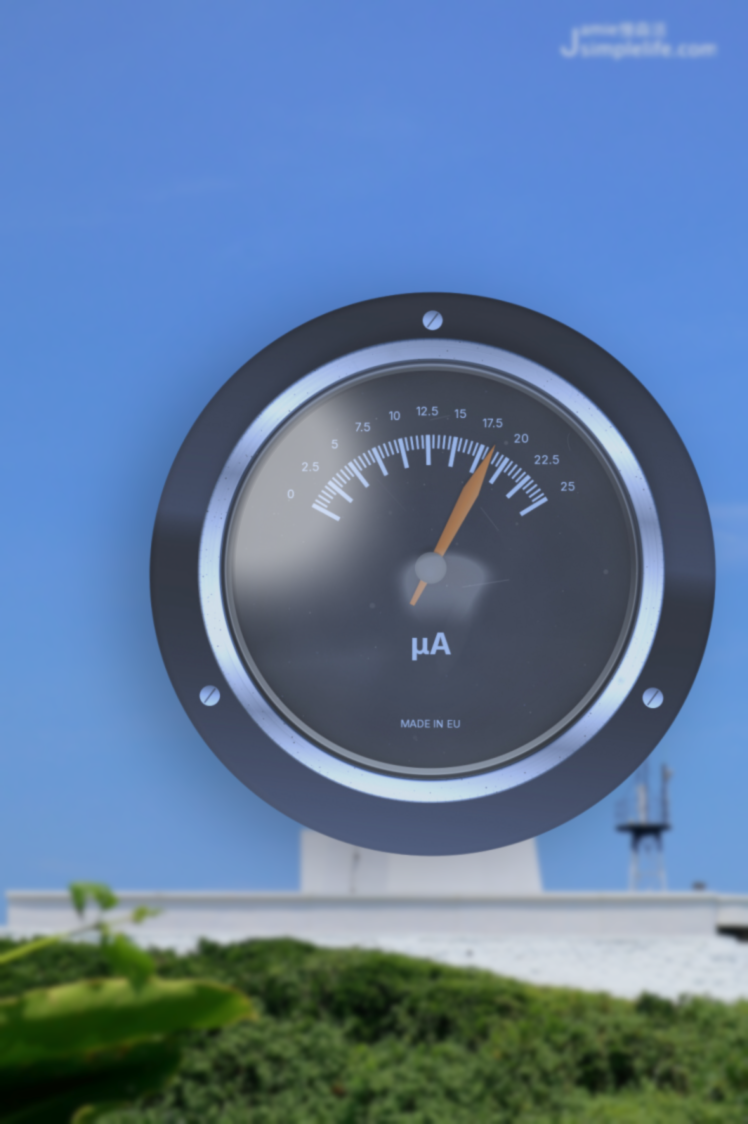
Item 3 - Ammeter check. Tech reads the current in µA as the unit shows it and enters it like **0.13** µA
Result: **18.5** µA
